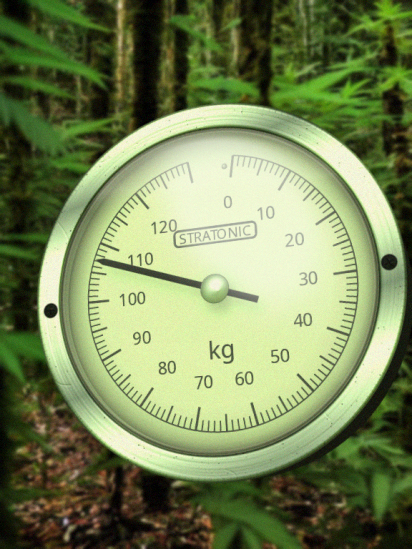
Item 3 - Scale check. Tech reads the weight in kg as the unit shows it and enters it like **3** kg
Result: **107** kg
